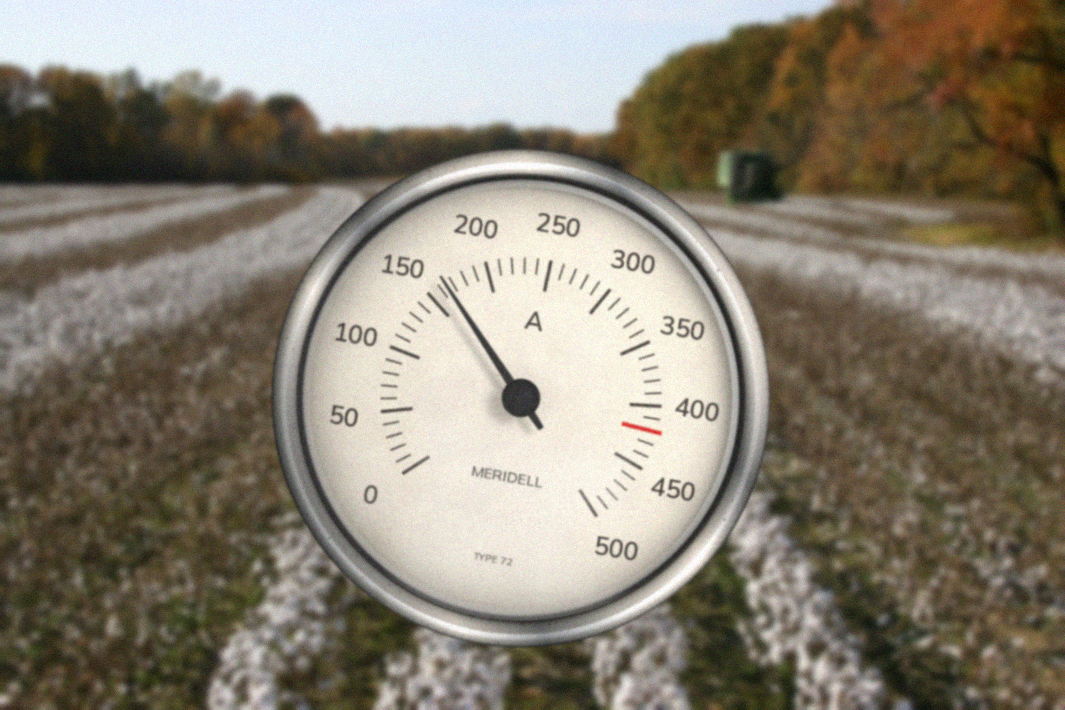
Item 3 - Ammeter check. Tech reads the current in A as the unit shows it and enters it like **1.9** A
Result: **165** A
